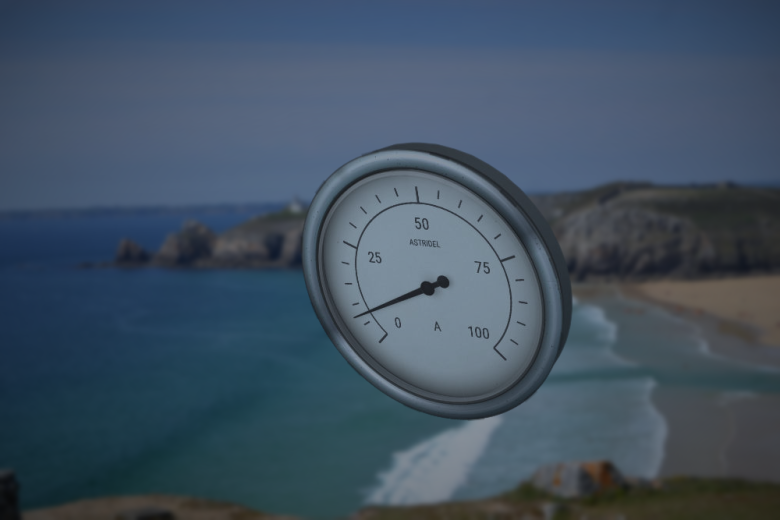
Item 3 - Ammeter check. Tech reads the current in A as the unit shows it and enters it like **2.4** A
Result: **7.5** A
